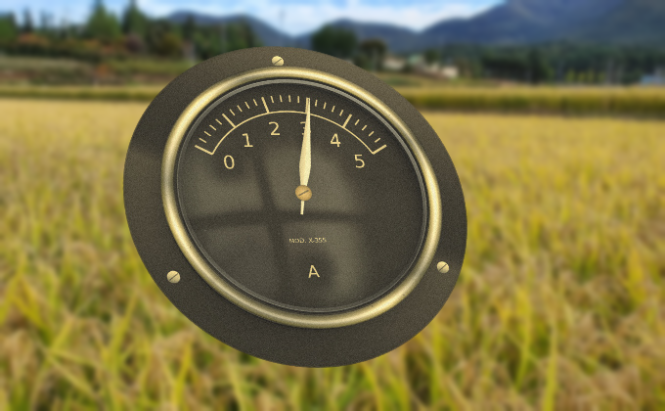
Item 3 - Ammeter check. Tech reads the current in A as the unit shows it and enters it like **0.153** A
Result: **3** A
